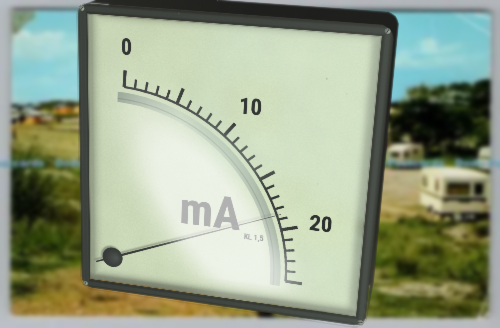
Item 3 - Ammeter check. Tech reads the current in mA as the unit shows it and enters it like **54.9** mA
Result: **18.5** mA
